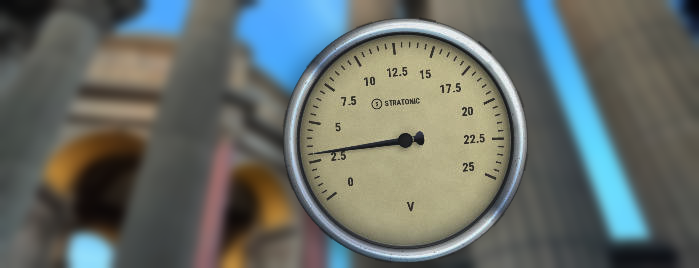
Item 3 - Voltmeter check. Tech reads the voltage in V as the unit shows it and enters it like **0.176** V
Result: **3** V
